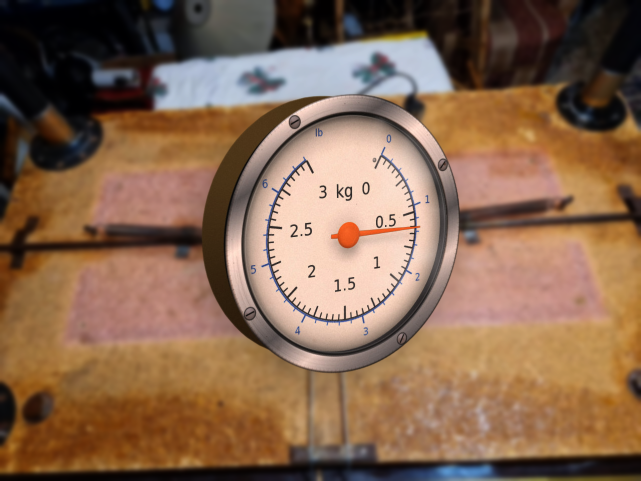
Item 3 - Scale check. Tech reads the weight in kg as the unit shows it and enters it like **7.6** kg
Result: **0.6** kg
